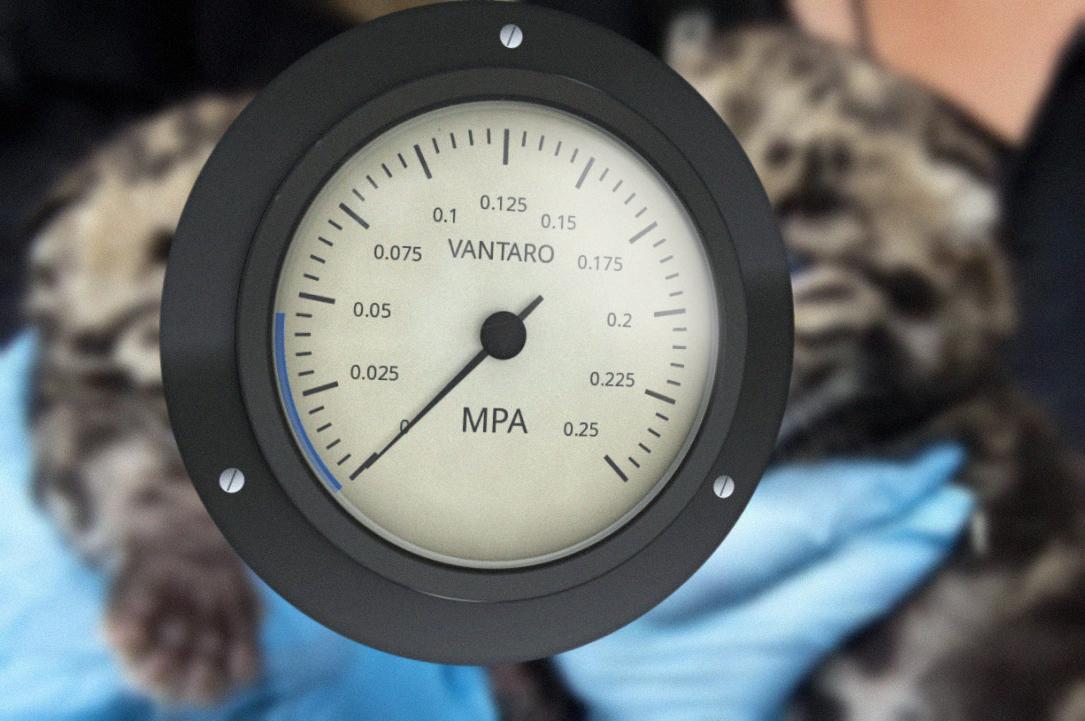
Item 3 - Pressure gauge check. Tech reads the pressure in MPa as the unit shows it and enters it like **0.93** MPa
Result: **0** MPa
